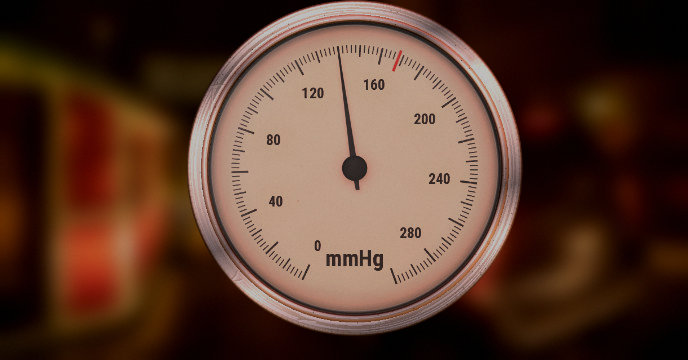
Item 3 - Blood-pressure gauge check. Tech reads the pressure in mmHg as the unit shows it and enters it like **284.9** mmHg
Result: **140** mmHg
